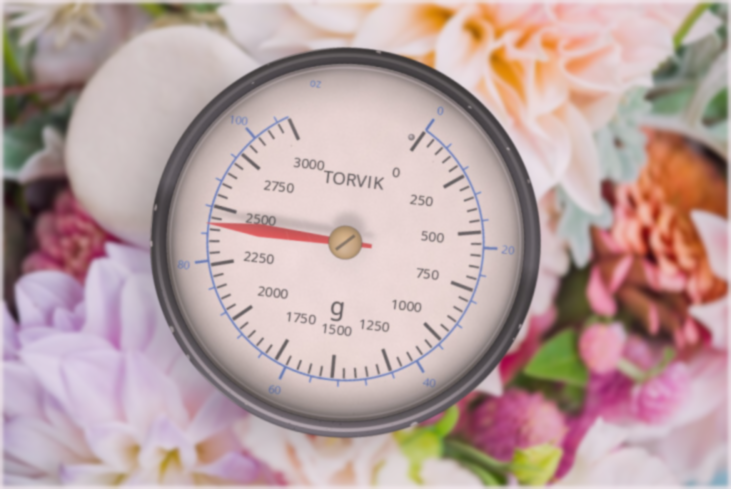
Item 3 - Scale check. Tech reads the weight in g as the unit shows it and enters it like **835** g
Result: **2425** g
